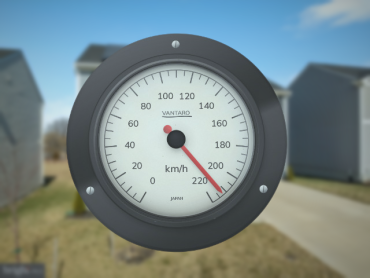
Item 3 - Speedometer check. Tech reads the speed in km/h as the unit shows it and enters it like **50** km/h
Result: **212.5** km/h
